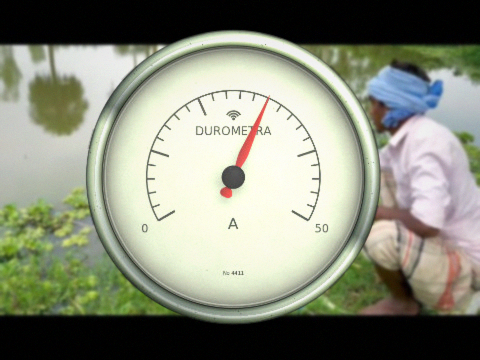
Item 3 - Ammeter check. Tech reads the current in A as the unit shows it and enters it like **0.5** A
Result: **30** A
